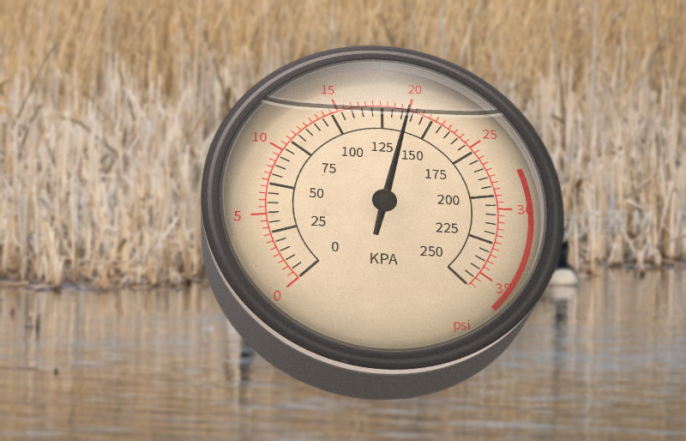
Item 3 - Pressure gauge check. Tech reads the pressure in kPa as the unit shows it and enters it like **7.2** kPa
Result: **137.5** kPa
